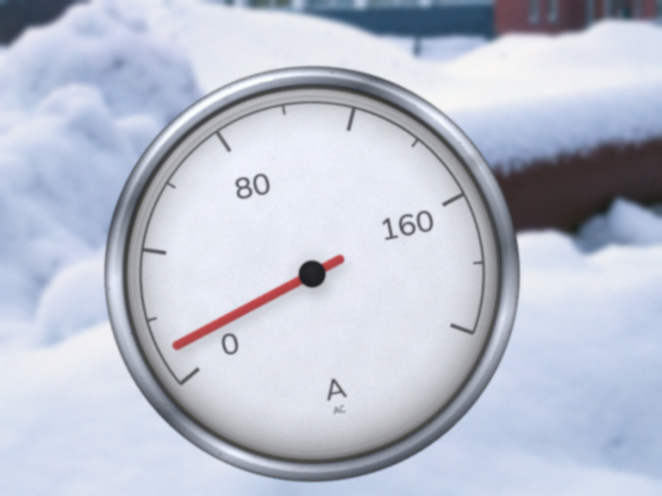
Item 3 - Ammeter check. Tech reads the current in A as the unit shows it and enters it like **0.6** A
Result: **10** A
